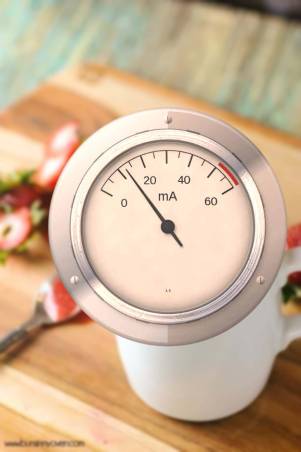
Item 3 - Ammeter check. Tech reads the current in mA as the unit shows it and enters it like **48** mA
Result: **12.5** mA
